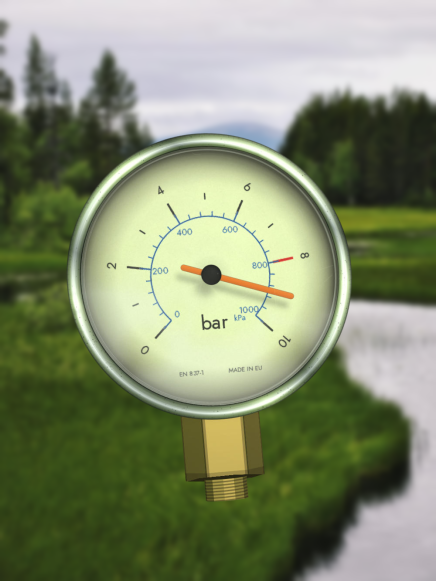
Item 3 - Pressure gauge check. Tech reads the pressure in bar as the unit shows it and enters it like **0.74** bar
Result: **9** bar
